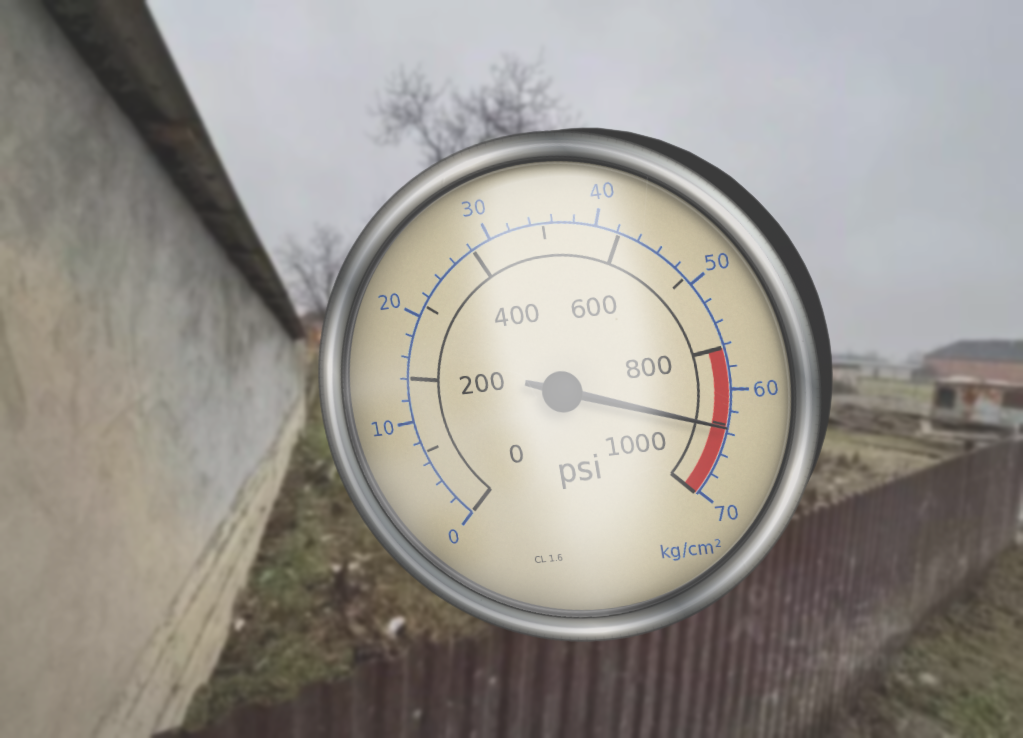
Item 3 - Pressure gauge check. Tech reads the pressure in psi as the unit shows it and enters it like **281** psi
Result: **900** psi
